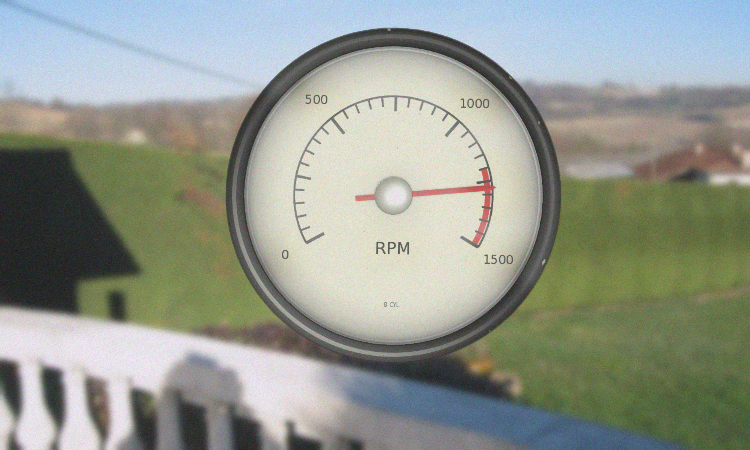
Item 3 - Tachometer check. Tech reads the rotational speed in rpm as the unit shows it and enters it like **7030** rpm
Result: **1275** rpm
